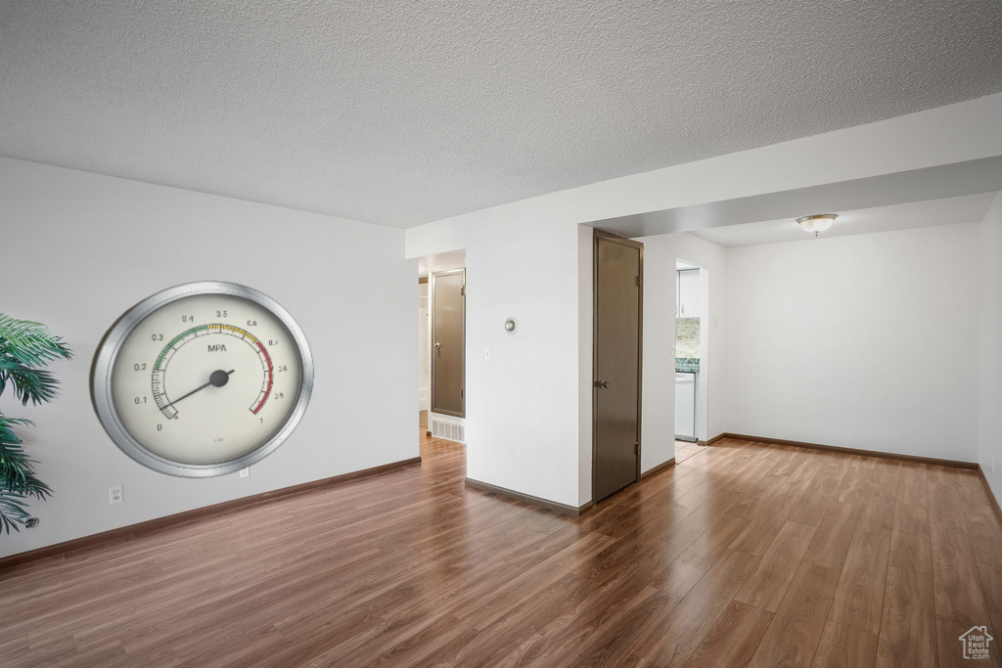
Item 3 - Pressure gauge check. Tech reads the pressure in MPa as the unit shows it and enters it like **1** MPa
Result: **0.05** MPa
